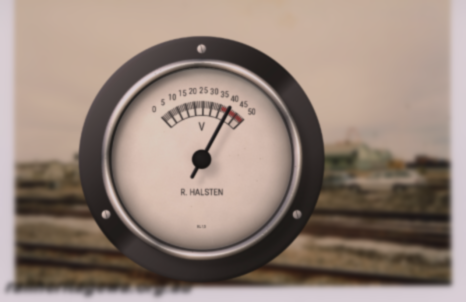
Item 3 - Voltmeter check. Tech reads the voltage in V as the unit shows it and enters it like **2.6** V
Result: **40** V
